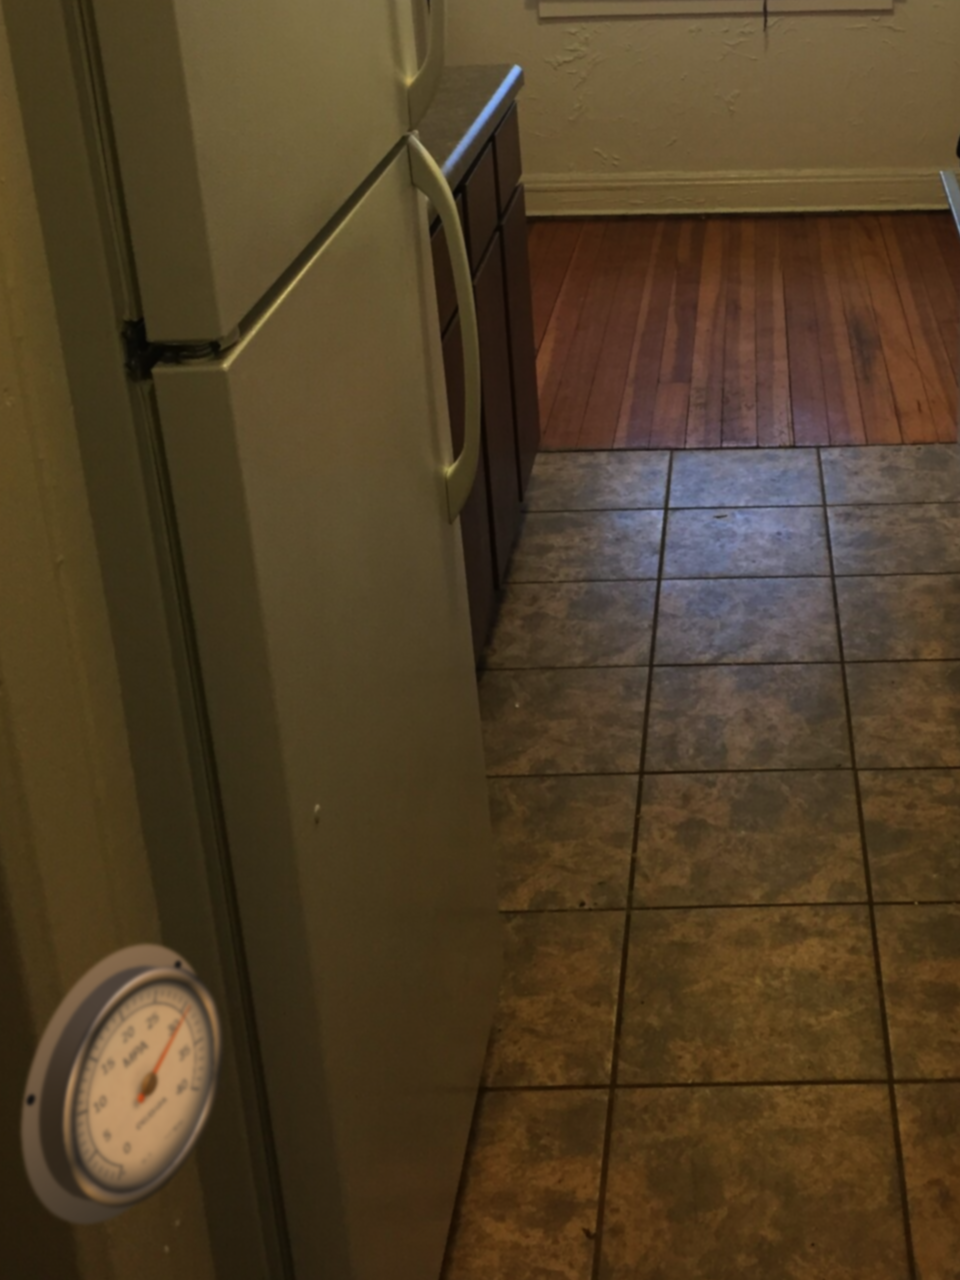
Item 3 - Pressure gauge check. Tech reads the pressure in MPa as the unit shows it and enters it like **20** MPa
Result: **30** MPa
